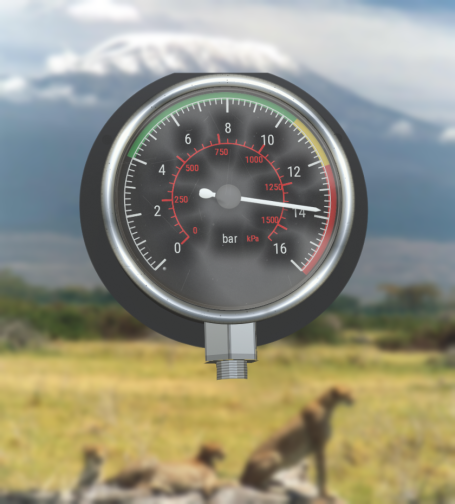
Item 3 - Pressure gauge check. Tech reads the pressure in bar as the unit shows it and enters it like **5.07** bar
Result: **13.8** bar
